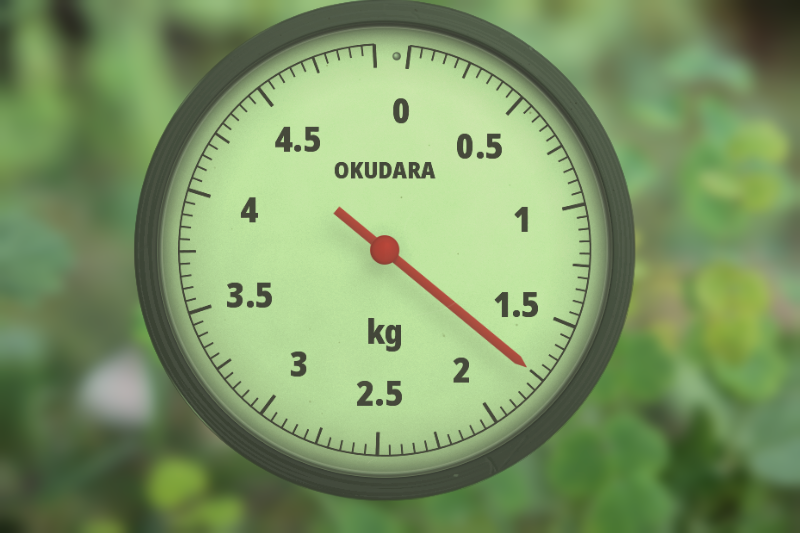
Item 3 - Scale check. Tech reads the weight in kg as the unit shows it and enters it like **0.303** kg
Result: **1.75** kg
